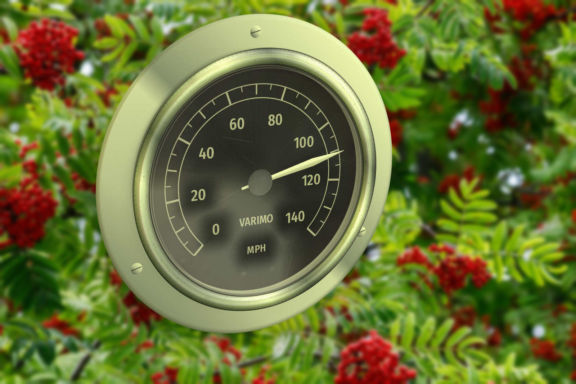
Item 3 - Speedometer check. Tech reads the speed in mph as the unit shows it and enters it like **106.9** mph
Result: **110** mph
